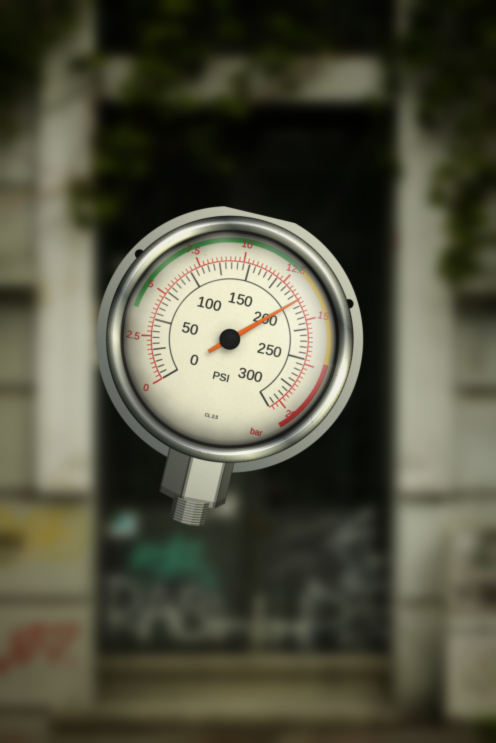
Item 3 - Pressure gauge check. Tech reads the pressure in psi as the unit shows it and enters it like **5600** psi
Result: **200** psi
